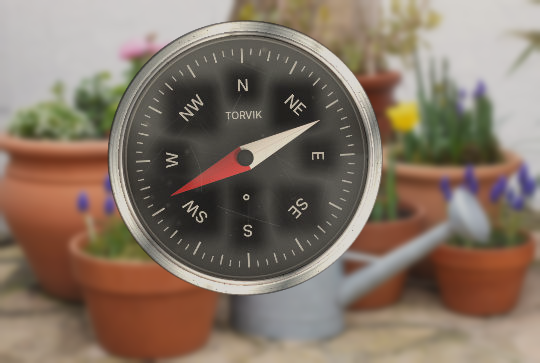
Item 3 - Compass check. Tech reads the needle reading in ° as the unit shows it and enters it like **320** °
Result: **245** °
